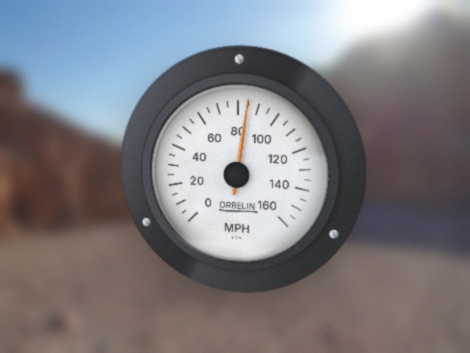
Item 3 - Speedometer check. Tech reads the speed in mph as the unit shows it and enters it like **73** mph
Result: **85** mph
